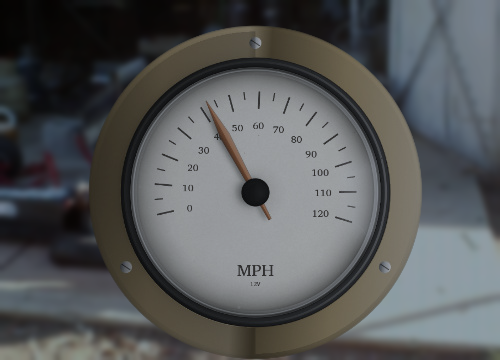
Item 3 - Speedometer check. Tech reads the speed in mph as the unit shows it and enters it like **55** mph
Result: **42.5** mph
